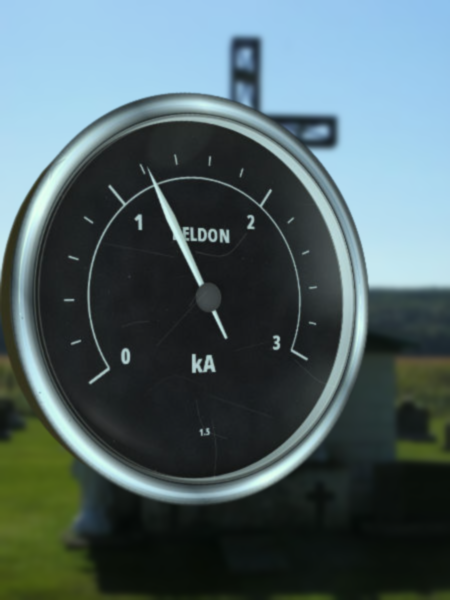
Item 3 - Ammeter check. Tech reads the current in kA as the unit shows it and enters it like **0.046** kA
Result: **1.2** kA
